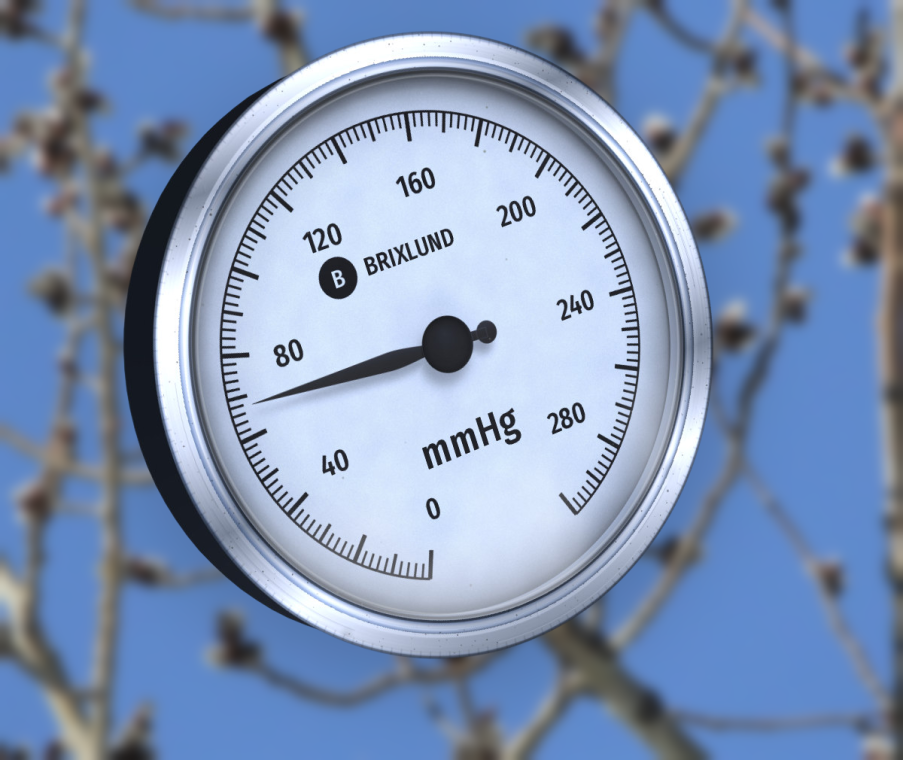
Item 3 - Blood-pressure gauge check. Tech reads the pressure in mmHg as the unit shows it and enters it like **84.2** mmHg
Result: **68** mmHg
